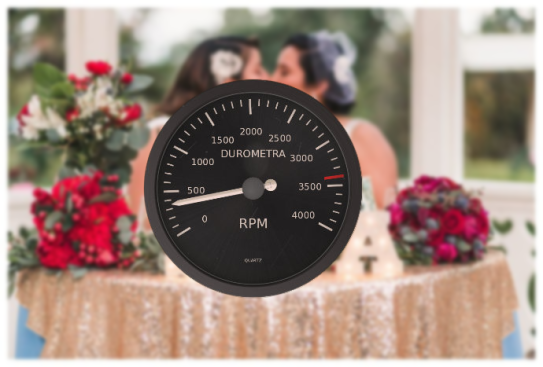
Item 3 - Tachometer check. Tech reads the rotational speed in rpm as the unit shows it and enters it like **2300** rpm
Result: **350** rpm
